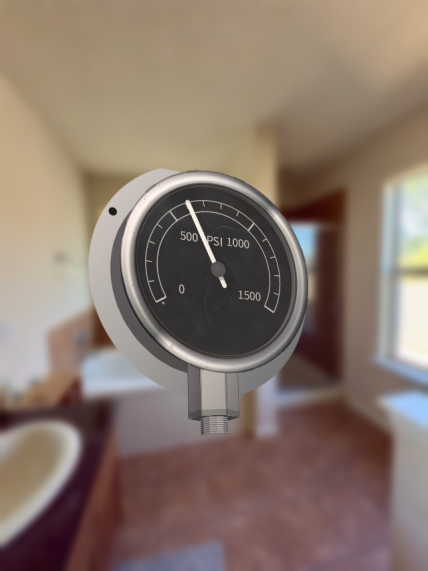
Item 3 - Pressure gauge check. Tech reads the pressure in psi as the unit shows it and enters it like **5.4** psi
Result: **600** psi
